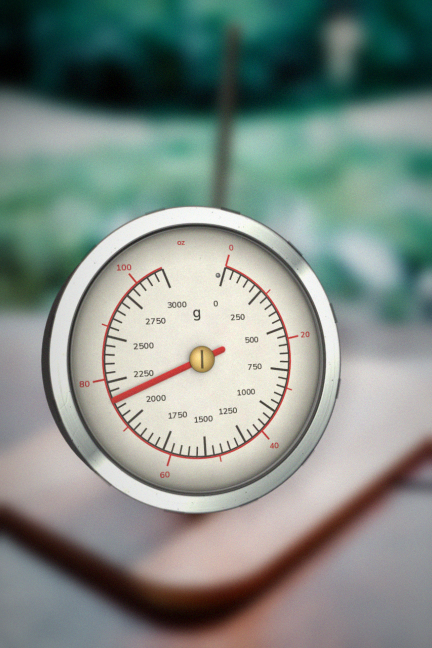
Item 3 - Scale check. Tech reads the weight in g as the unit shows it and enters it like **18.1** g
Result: **2150** g
